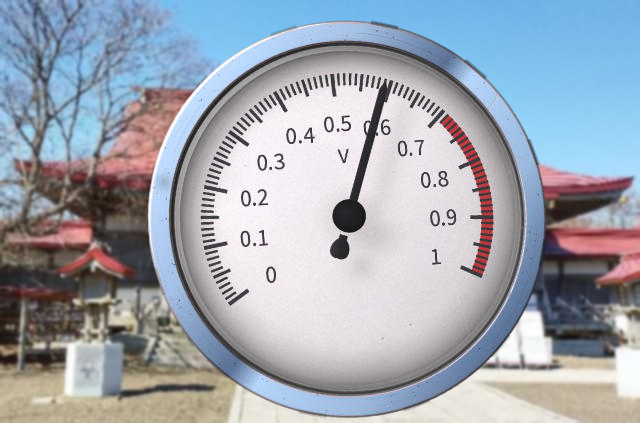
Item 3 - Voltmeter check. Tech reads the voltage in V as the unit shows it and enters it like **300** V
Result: **0.59** V
